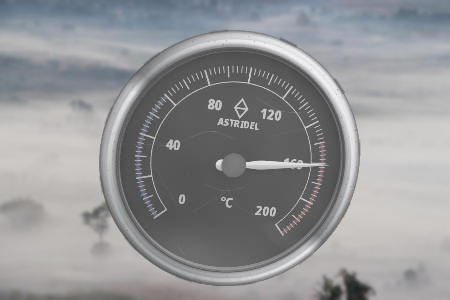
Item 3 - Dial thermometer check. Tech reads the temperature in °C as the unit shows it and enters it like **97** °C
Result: **160** °C
